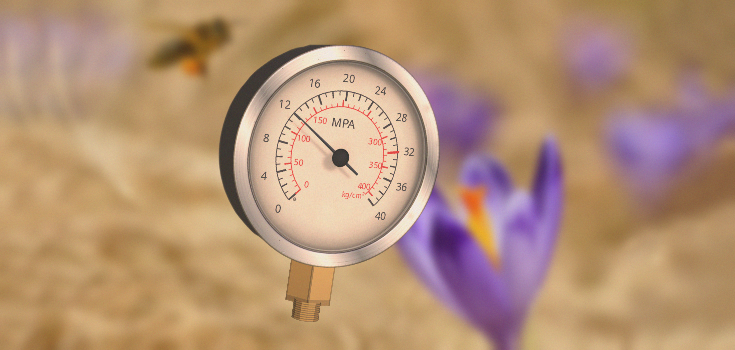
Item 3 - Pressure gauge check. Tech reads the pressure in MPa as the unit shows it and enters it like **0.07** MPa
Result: **12** MPa
